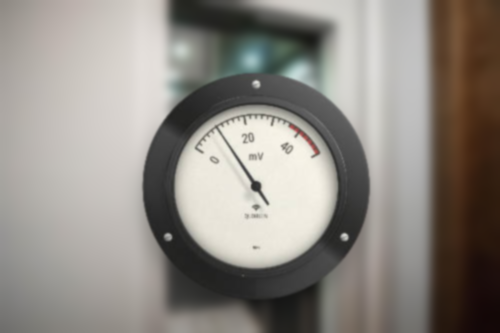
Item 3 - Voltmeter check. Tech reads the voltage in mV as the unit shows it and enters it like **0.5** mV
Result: **10** mV
